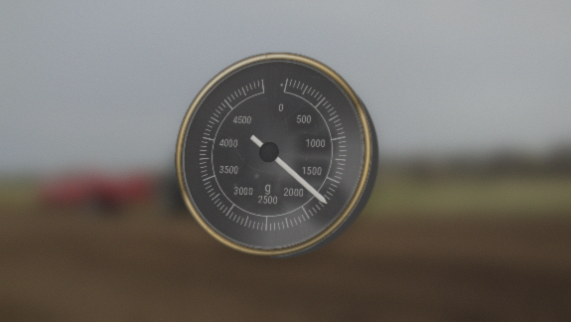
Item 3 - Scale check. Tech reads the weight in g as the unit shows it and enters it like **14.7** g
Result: **1750** g
